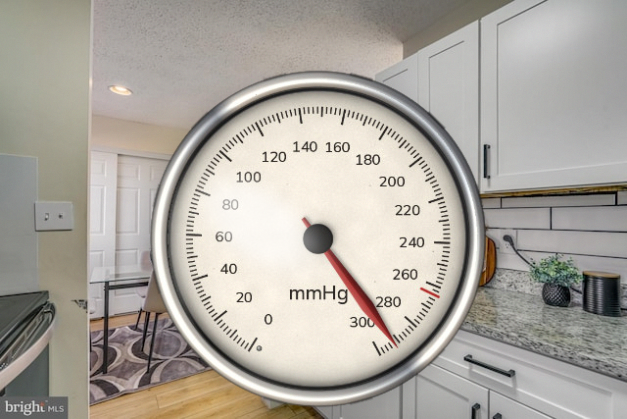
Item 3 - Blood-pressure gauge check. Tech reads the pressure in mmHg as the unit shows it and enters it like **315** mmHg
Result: **292** mmHg
